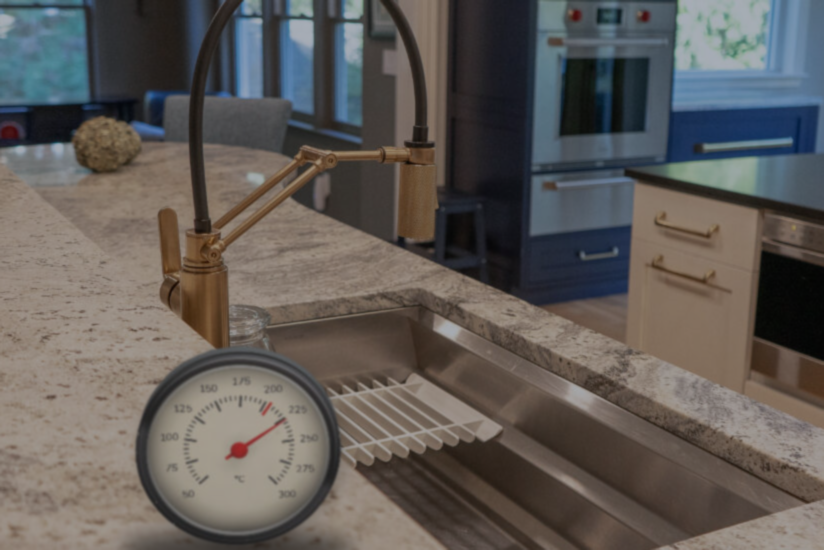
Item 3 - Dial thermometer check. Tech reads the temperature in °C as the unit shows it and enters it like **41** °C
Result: **225** °C
